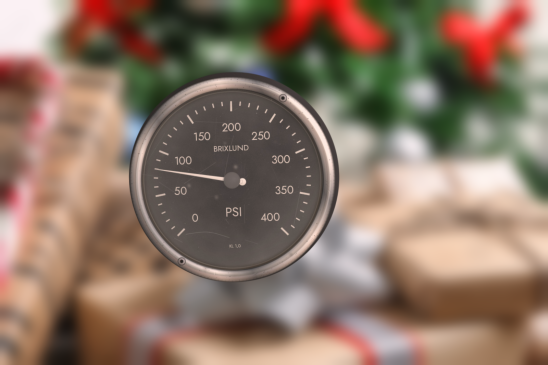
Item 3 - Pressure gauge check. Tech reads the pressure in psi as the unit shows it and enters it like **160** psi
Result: **80** psi
